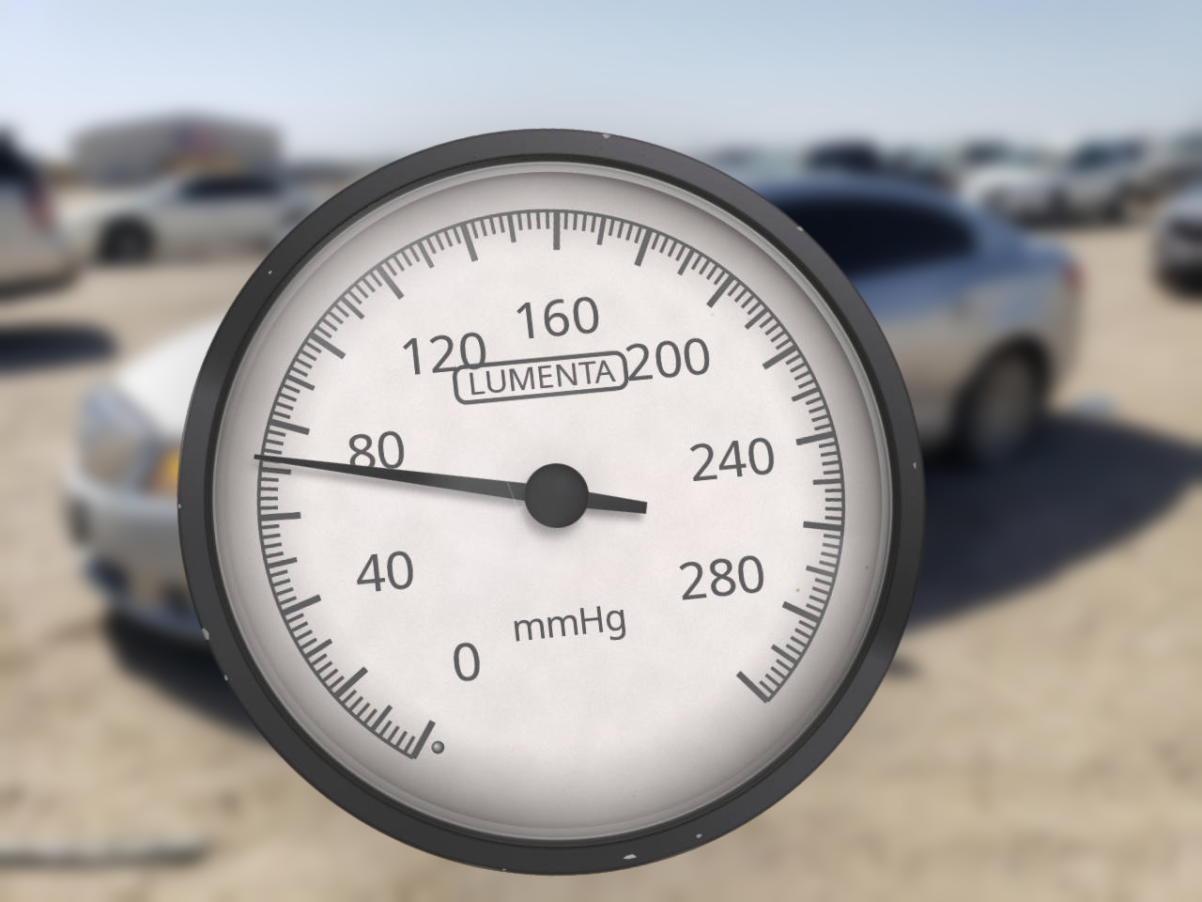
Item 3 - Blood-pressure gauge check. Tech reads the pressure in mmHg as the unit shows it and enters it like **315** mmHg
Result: **72** mmHg
